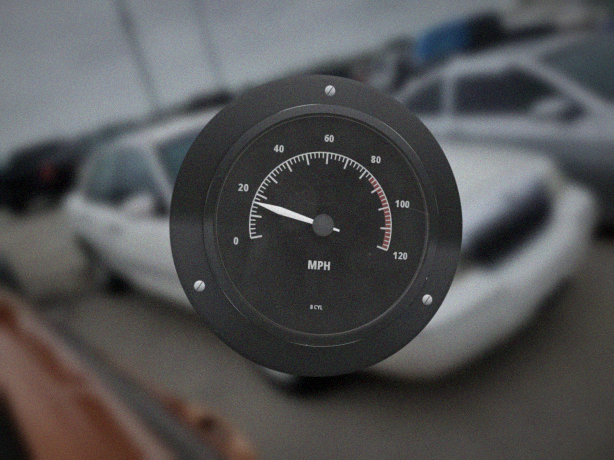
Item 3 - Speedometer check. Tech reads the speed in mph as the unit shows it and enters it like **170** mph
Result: **16** mph
